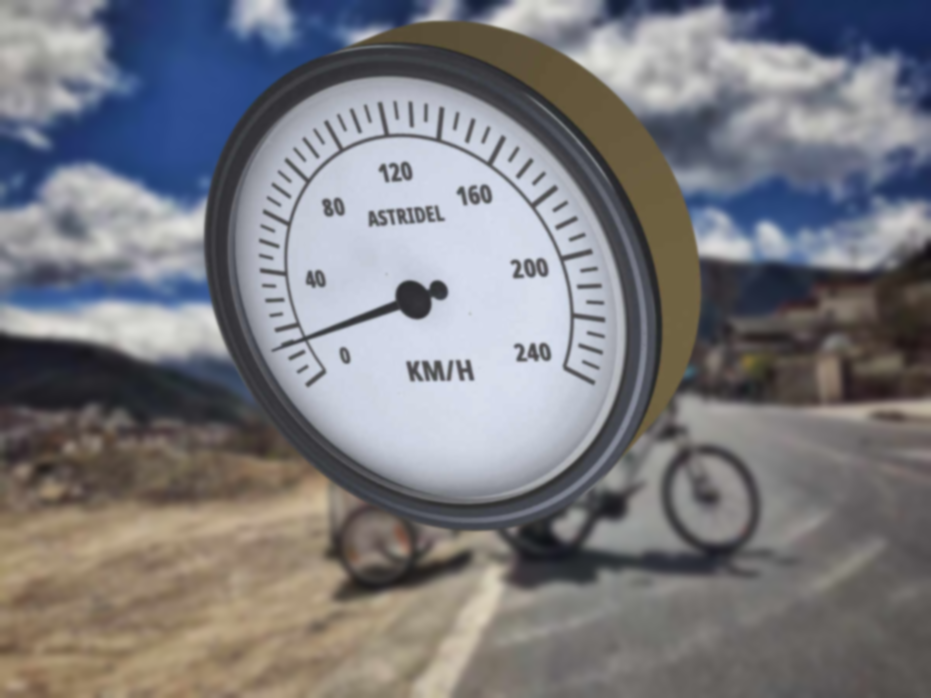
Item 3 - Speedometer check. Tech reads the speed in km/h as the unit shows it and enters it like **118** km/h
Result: **15** km/h
